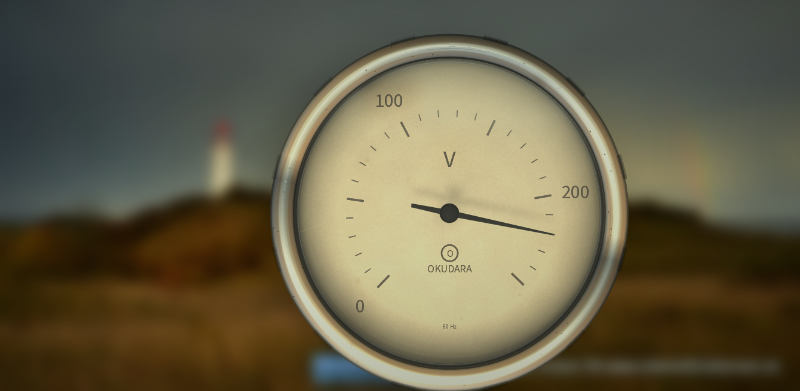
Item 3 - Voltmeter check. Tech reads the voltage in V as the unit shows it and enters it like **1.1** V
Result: **220** V
